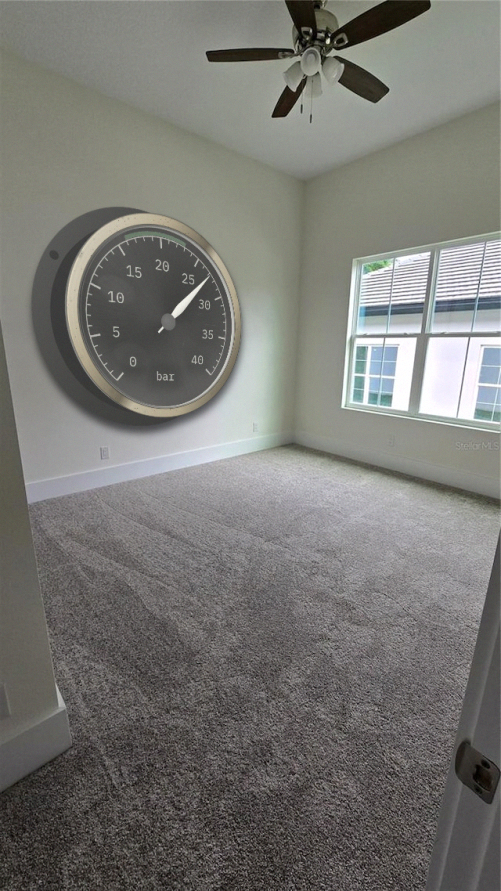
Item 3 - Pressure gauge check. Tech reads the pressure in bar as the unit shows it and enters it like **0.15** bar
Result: **27** bar
